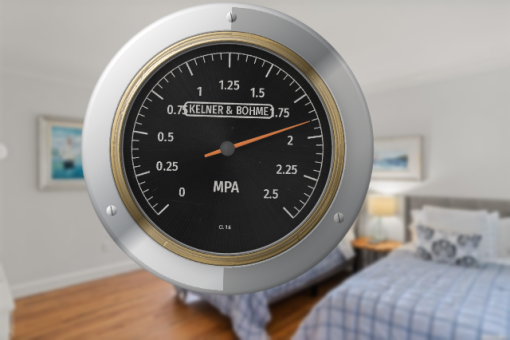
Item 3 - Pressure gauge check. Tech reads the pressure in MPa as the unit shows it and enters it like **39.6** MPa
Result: **1.9** MPa
